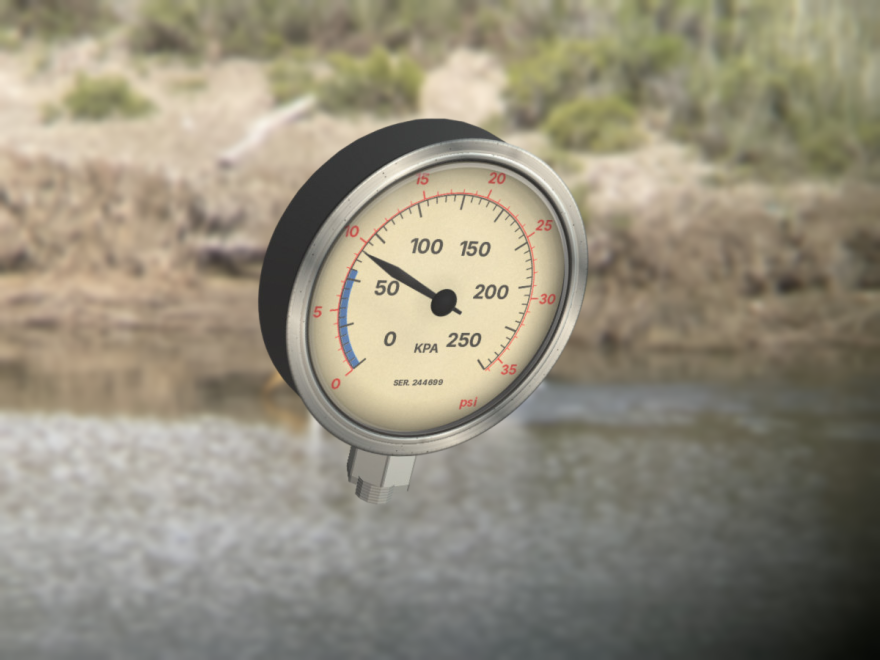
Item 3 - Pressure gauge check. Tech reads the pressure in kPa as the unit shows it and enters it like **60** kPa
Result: **65** kPa
